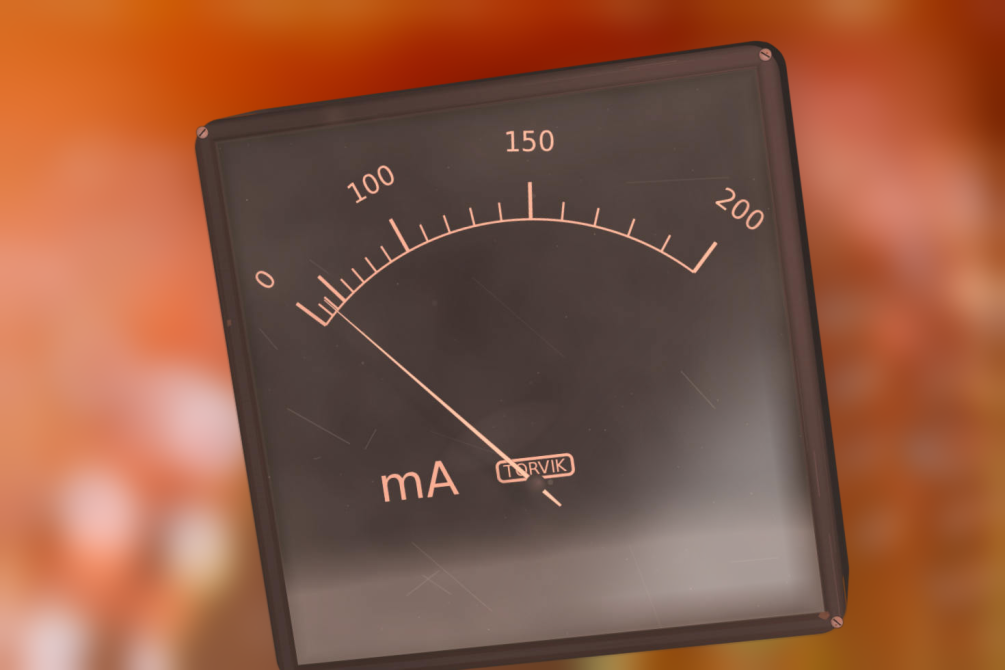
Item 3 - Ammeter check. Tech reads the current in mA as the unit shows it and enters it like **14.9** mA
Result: **40** mA
